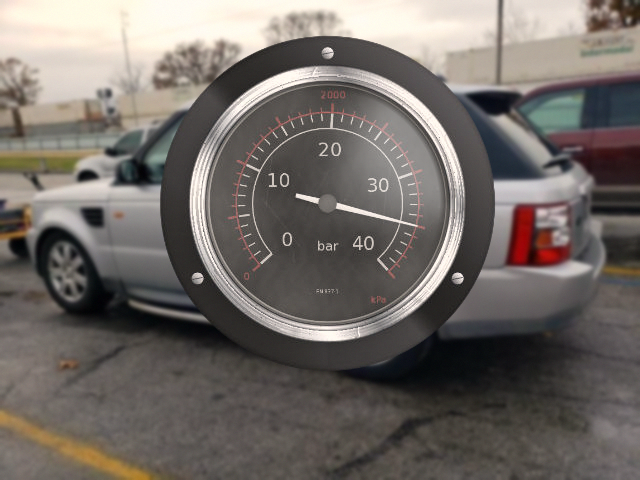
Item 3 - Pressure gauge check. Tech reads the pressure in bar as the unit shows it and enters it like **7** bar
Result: **35** bar
